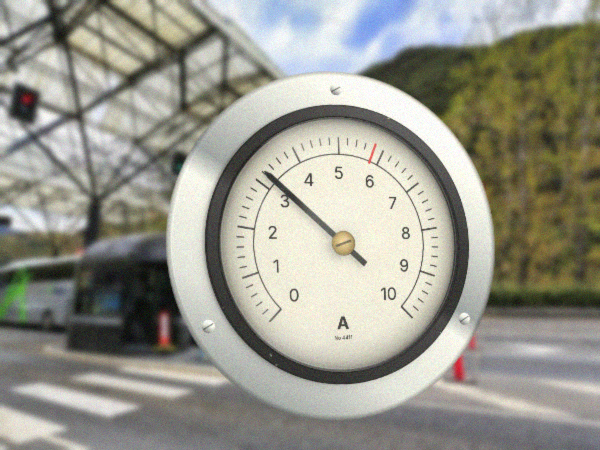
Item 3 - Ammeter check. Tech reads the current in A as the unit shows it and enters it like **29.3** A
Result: **3.2** A
